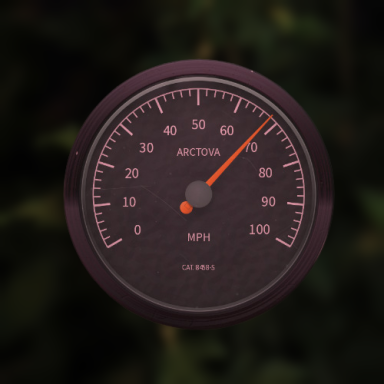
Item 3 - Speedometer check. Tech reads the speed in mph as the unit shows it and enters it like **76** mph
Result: **68** mph
